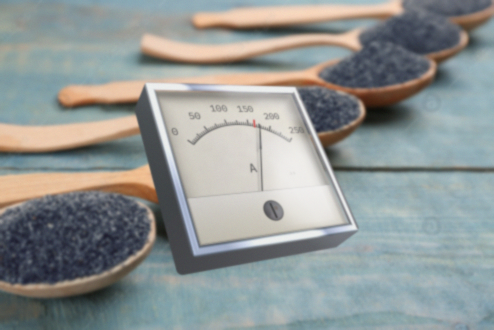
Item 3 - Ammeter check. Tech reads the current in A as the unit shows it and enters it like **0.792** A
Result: **175** A
